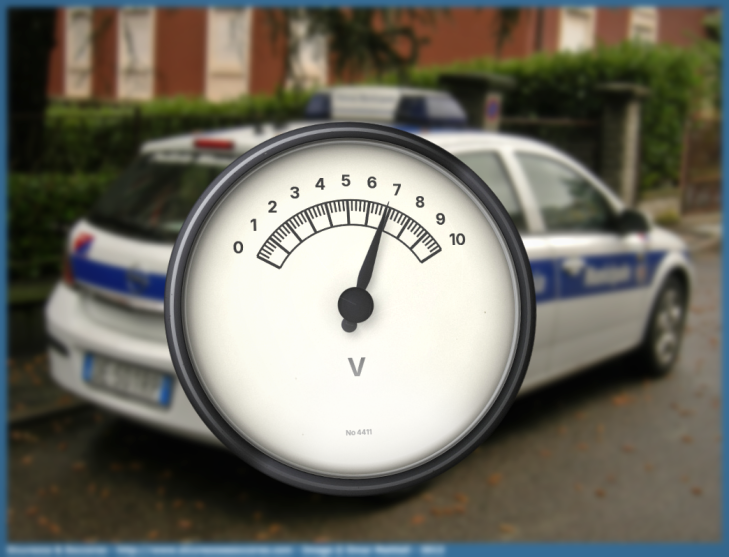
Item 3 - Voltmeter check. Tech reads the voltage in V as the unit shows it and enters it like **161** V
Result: **6.8** V
